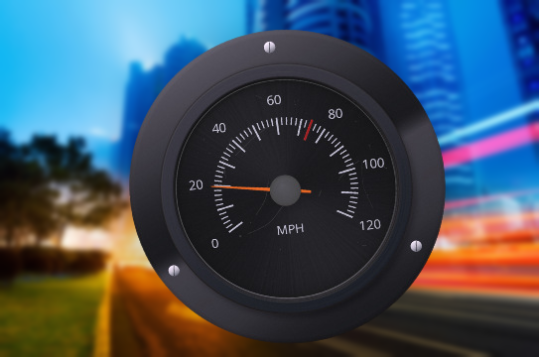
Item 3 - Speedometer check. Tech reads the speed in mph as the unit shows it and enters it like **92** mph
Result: **20** mph
